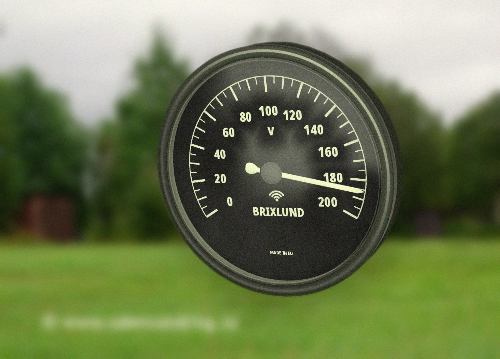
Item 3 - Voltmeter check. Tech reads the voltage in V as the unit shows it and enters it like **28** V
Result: **185** V
